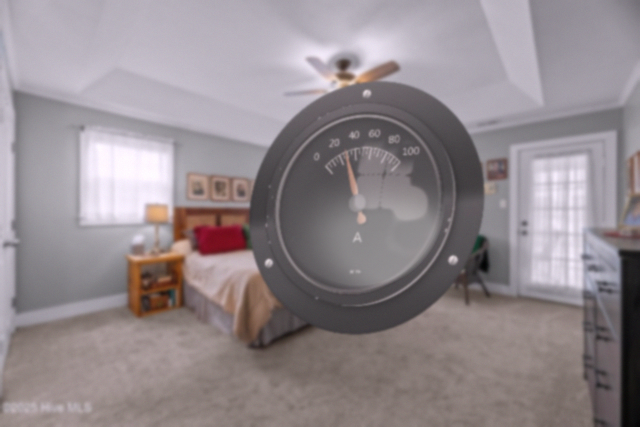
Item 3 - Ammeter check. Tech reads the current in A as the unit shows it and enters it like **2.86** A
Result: **30** A
